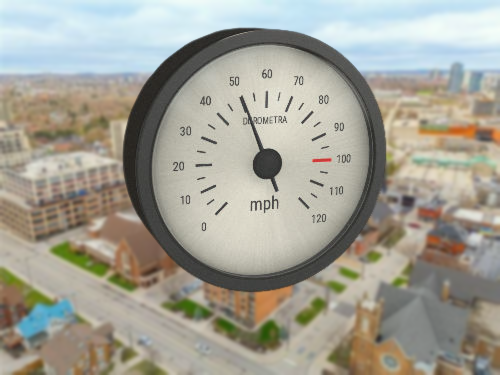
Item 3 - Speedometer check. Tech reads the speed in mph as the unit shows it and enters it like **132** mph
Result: **50** mph
